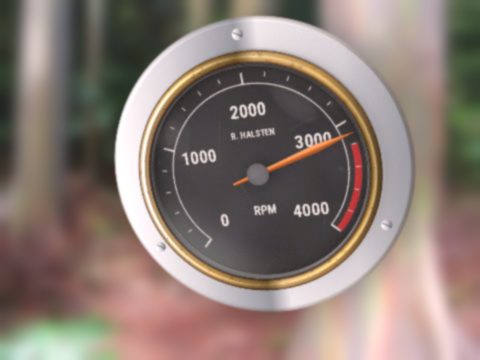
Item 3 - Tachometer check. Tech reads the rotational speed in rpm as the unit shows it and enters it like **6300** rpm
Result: **3100** rpm
